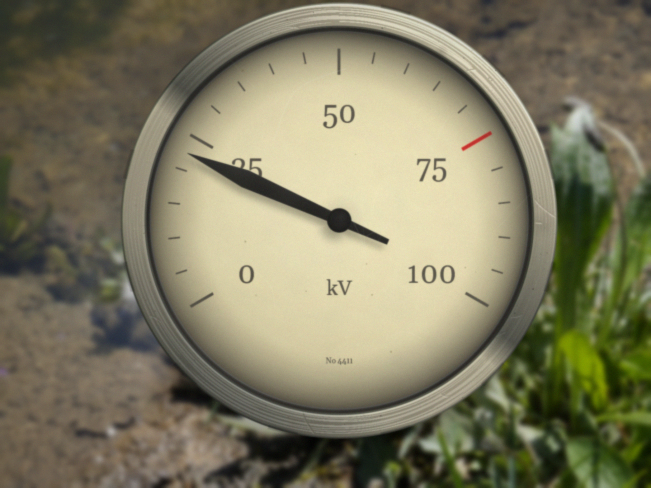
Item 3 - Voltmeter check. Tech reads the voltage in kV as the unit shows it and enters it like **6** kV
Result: **22.5** kV
